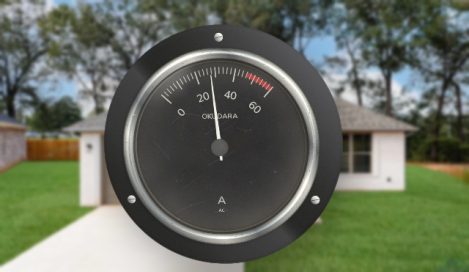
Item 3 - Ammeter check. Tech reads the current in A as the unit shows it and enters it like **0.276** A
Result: **28** A
